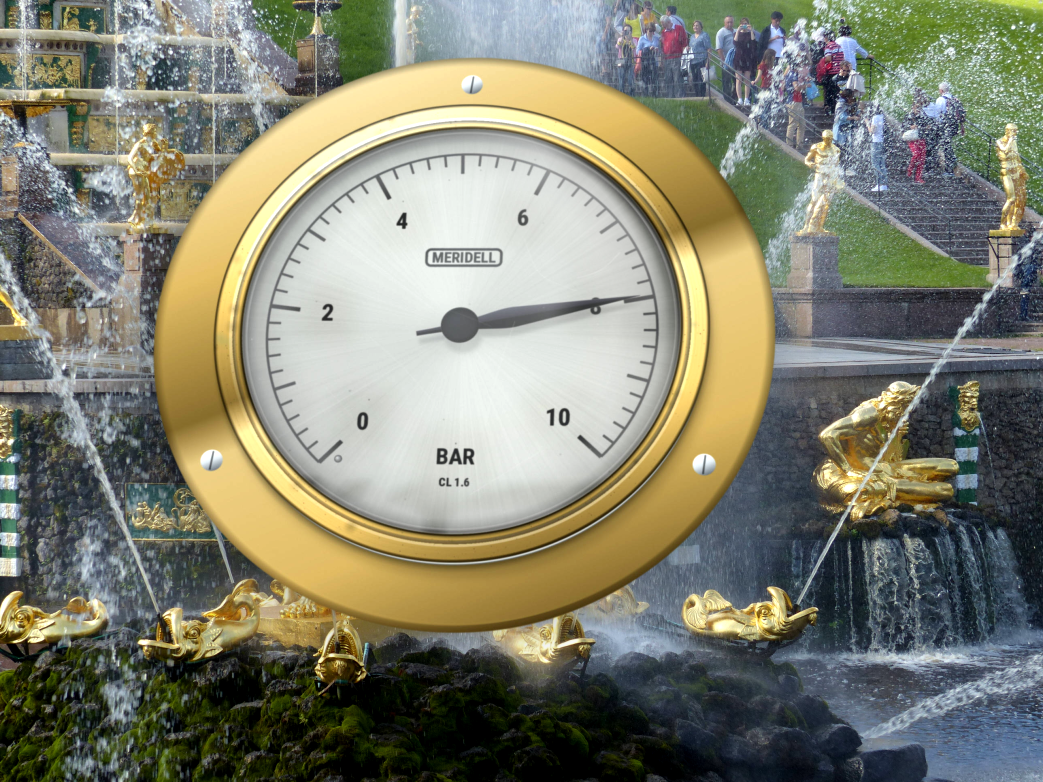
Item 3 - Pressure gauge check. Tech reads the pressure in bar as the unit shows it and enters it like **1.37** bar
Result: **8** bar
